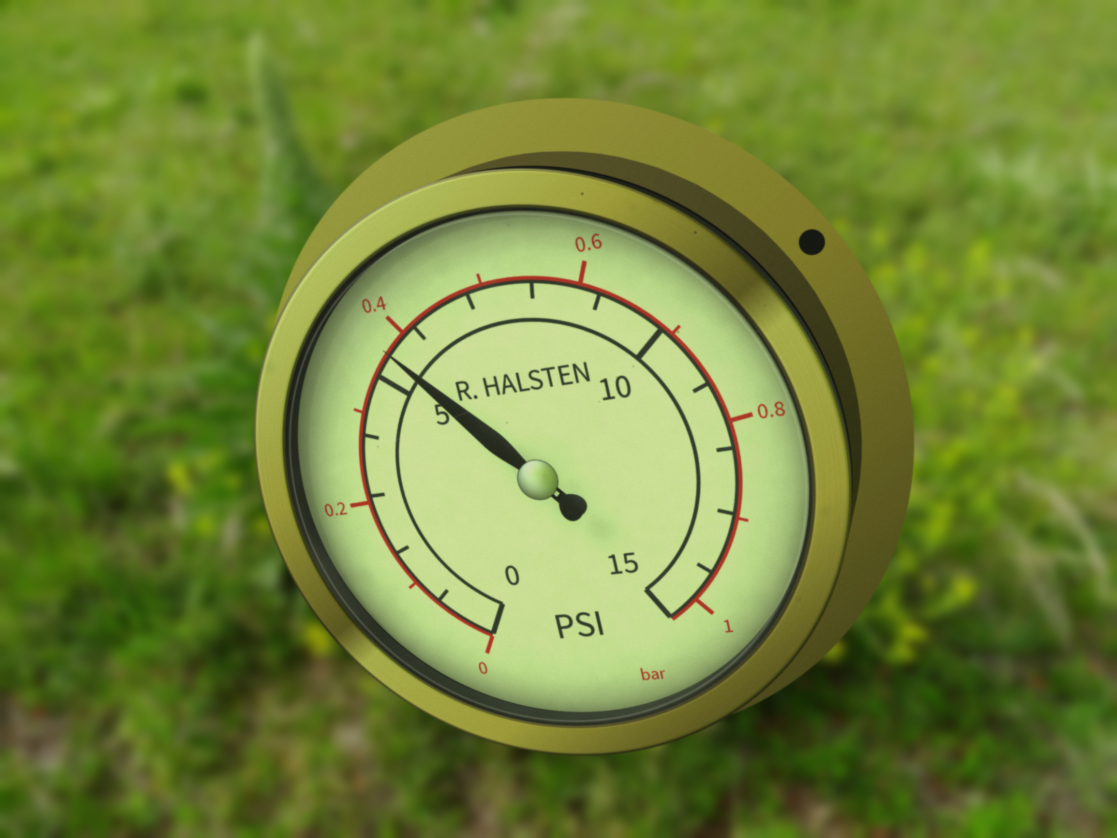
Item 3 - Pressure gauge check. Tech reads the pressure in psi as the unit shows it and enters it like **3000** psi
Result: **5.5** psi
